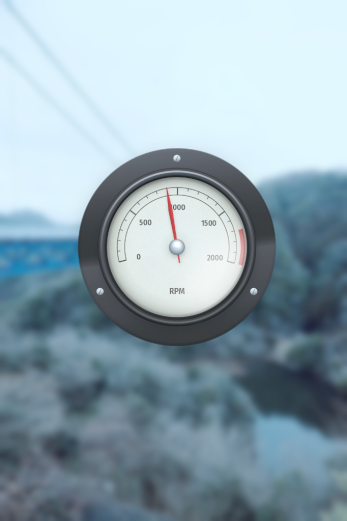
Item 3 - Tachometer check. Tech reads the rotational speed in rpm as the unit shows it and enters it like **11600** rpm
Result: **900** rpm
